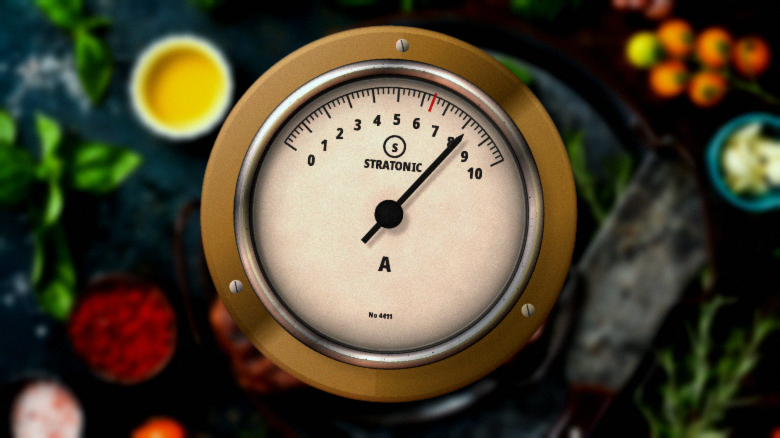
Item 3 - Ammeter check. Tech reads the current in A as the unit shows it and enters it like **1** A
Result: **8.2** A
